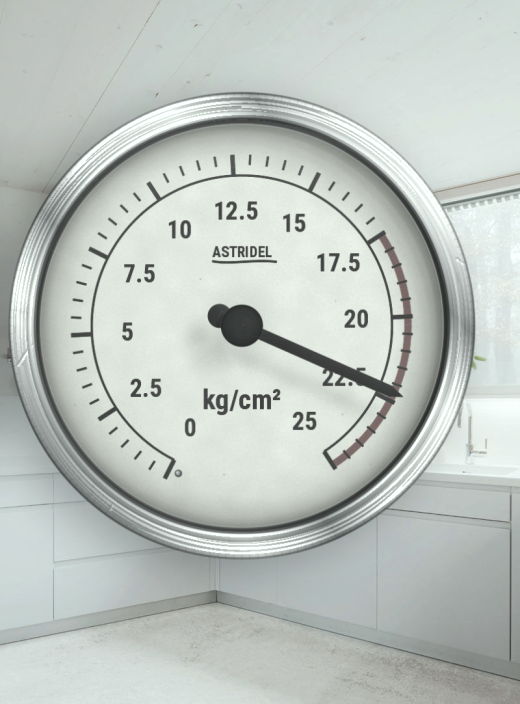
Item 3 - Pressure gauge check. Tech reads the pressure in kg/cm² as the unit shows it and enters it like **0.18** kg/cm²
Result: **22.25** kg/cm²
